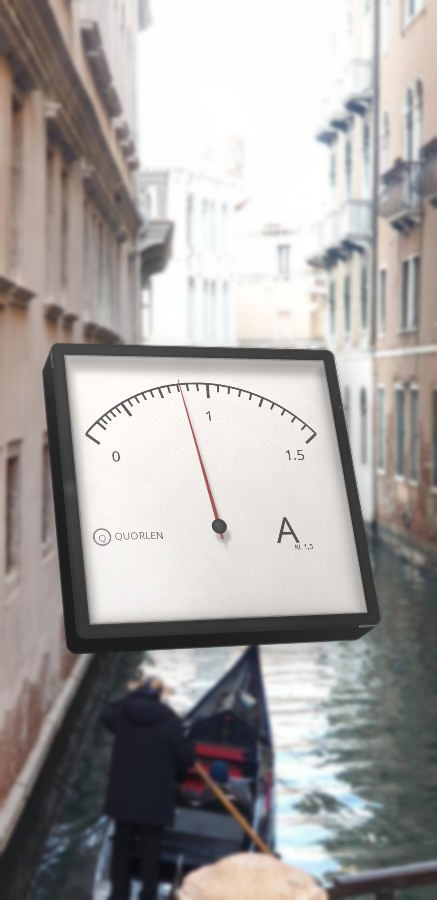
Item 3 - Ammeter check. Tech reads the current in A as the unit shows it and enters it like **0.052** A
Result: **0.85** A
